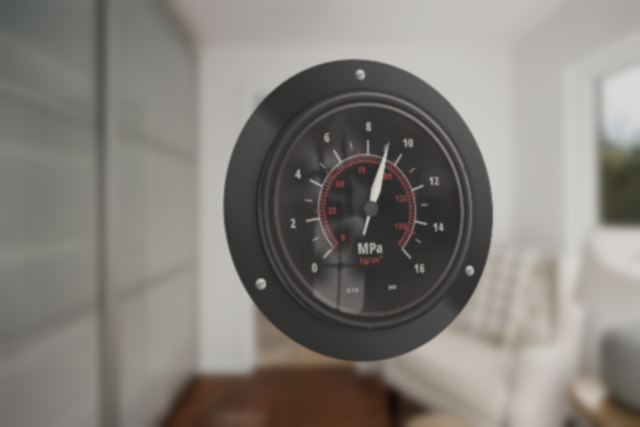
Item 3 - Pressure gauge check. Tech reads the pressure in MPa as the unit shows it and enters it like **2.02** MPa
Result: **9** MPa
